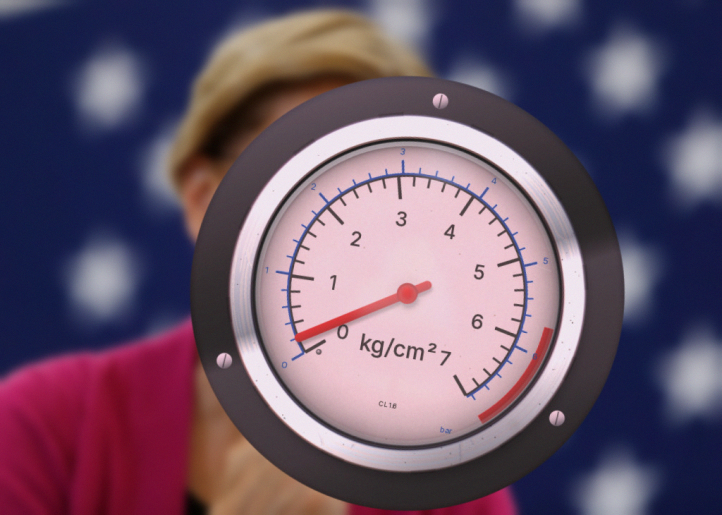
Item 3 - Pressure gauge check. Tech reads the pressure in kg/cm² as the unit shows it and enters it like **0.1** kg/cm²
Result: **0.2** kg/cm²
